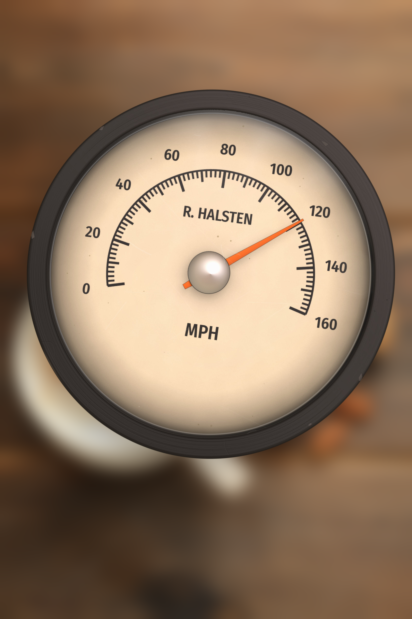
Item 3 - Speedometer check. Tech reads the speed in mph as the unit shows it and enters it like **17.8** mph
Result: **120** mph
